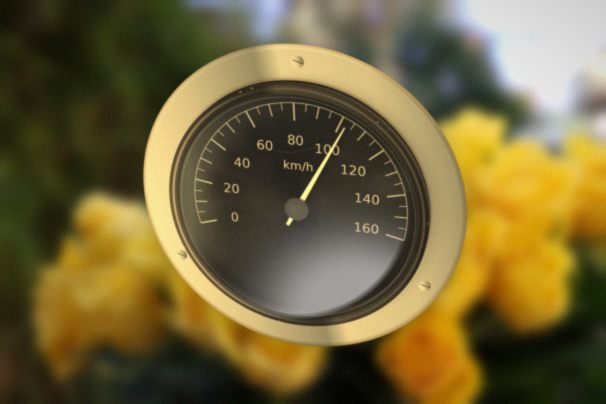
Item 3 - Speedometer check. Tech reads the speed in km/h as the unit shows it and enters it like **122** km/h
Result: **102.5** km/h
